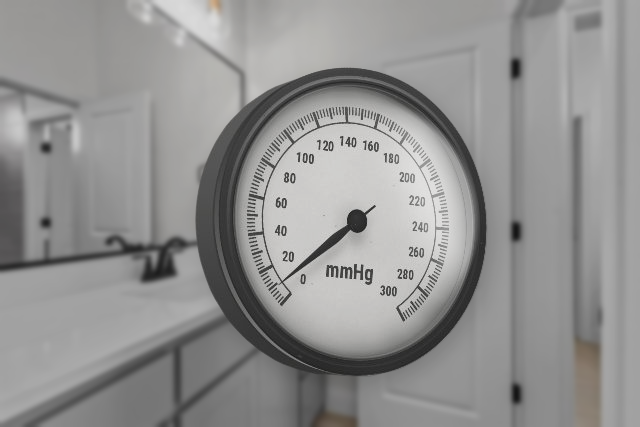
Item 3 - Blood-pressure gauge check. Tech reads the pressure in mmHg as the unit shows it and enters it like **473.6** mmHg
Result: **10** mmHg
